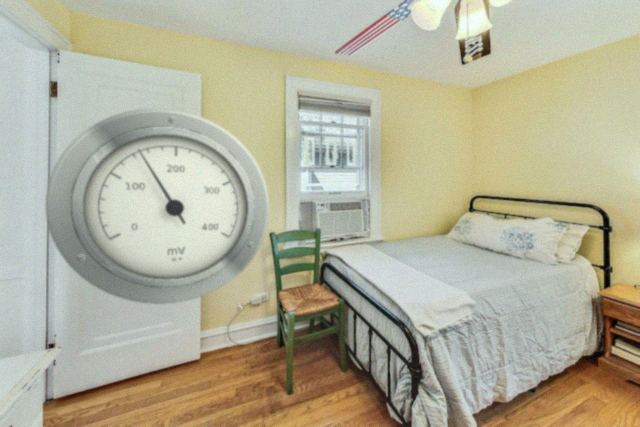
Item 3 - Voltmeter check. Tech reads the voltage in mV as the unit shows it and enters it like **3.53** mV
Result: **150** mV
